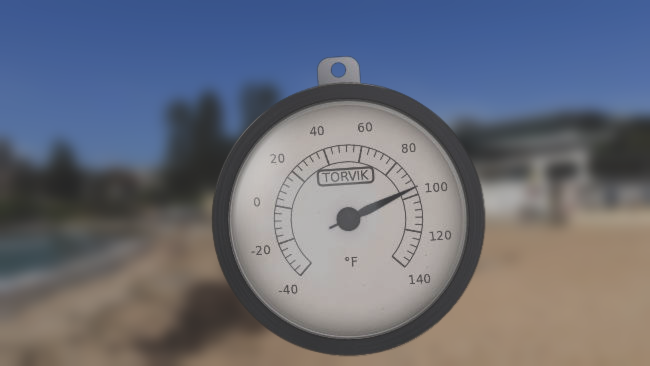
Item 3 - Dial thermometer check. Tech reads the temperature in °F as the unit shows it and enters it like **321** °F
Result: **96** °F
